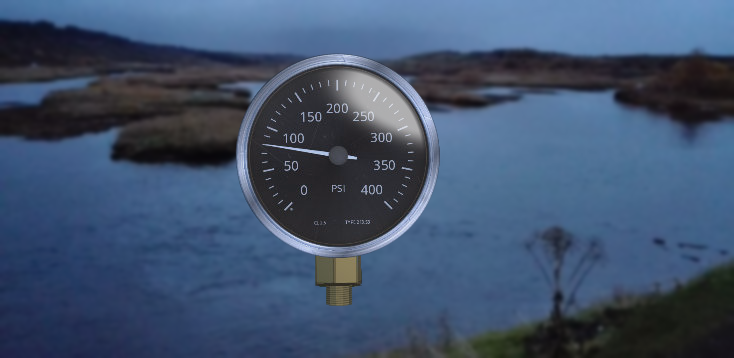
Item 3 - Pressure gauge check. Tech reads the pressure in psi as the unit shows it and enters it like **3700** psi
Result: **80** psi
